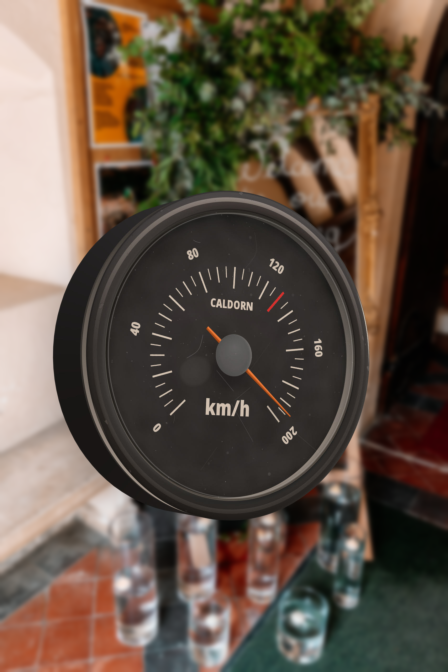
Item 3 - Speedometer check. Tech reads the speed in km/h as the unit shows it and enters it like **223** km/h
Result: **195** km/h
